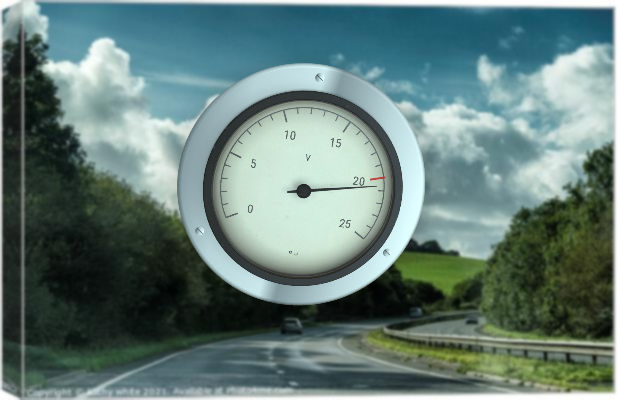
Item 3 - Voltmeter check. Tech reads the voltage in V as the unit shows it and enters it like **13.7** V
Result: **20.5** V
